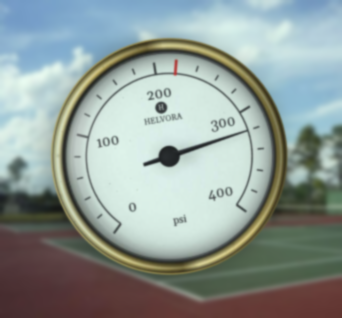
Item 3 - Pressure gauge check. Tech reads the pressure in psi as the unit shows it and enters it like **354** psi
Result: **320** psi
